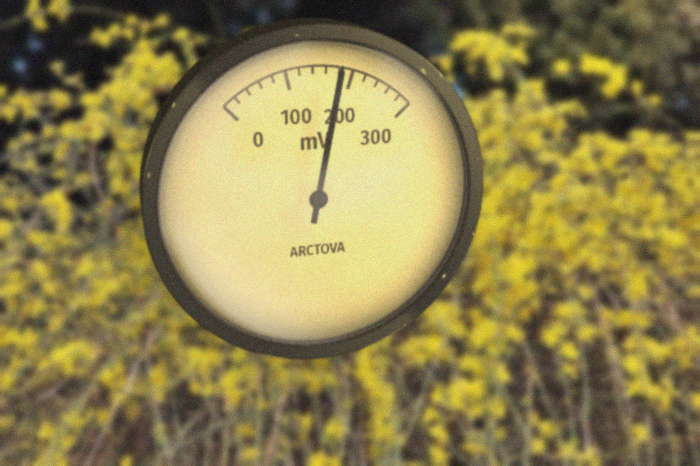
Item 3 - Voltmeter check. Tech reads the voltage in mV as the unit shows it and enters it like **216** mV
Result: **180** mV
